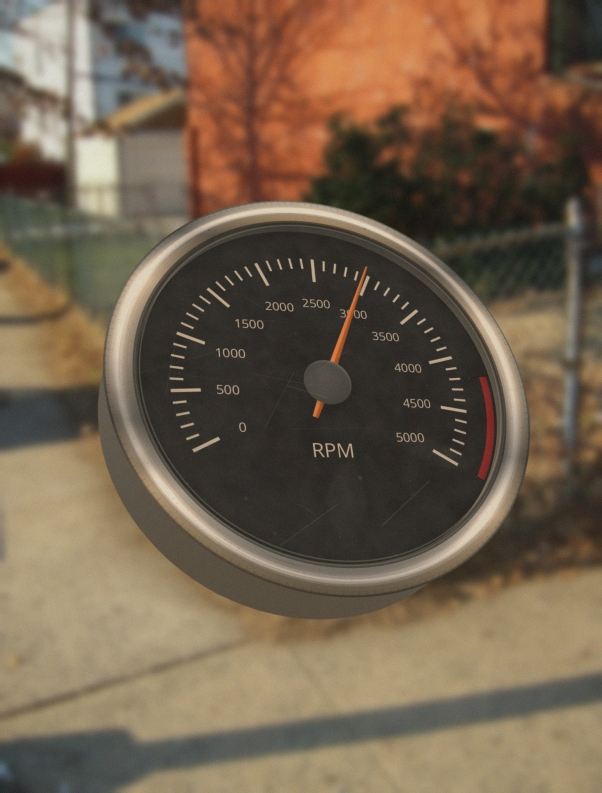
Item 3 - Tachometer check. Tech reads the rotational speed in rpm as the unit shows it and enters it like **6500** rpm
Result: **2950** rpm
